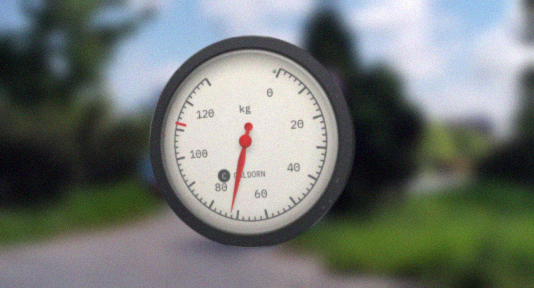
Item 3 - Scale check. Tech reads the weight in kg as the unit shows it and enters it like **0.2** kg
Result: **72** kg
